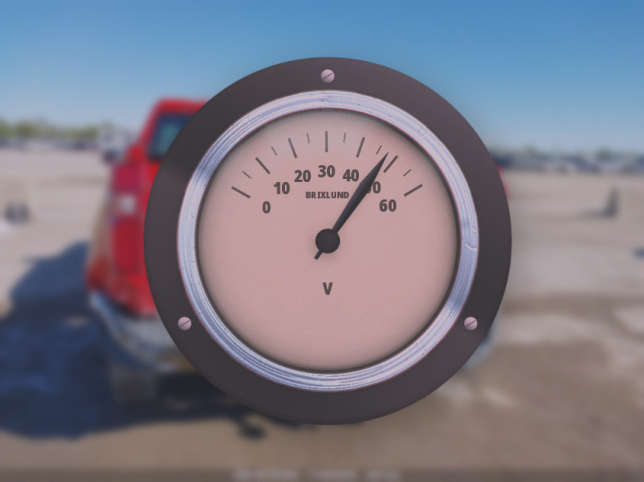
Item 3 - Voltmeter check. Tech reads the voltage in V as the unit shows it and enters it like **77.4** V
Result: **47.5** V
